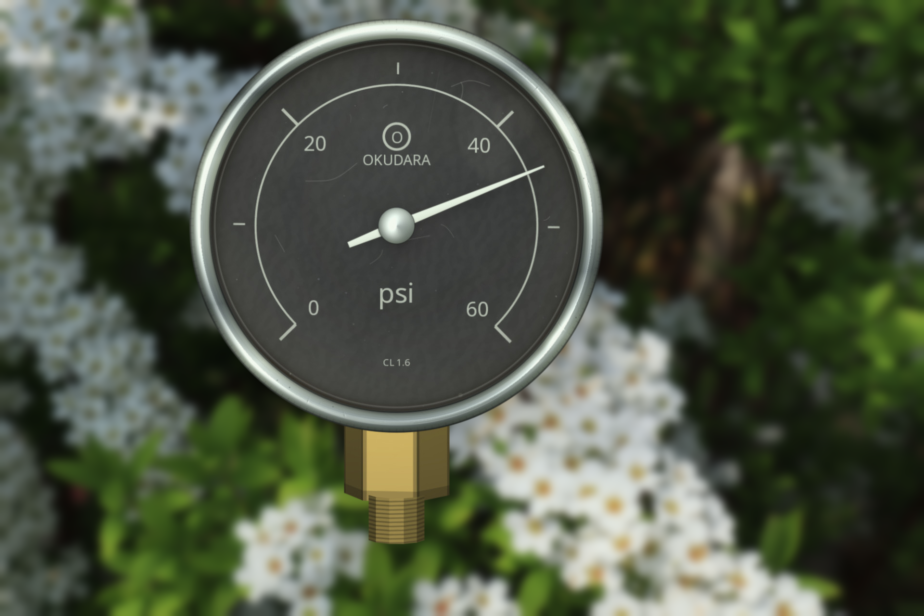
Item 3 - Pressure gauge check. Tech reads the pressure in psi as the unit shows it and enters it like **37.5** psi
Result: **45** psi
